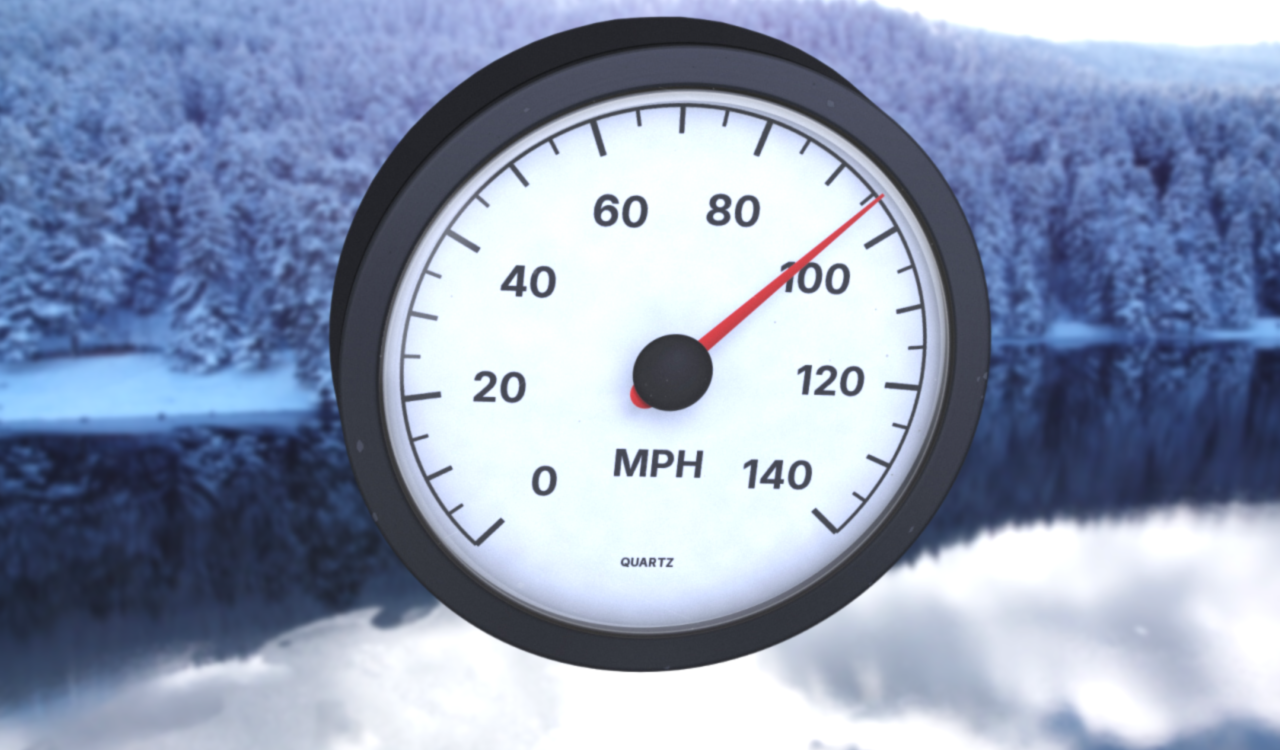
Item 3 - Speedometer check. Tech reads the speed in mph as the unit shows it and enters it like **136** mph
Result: **95** mph
